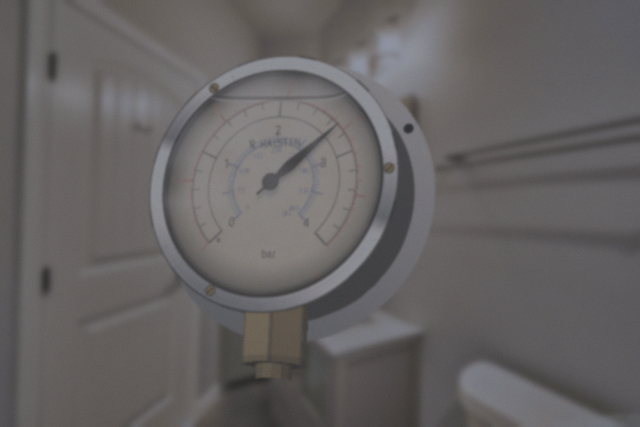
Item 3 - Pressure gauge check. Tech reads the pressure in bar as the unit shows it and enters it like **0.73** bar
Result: **2.7** bar
